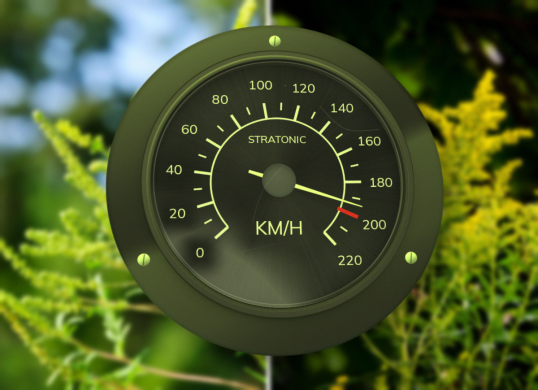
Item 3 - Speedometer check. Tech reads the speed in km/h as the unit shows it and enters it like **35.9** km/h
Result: **195** km/h
